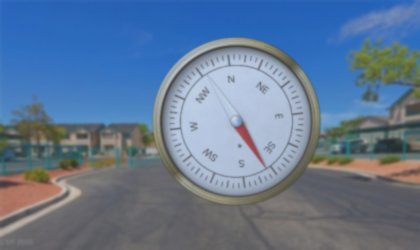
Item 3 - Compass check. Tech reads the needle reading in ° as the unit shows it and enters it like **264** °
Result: **155** °
